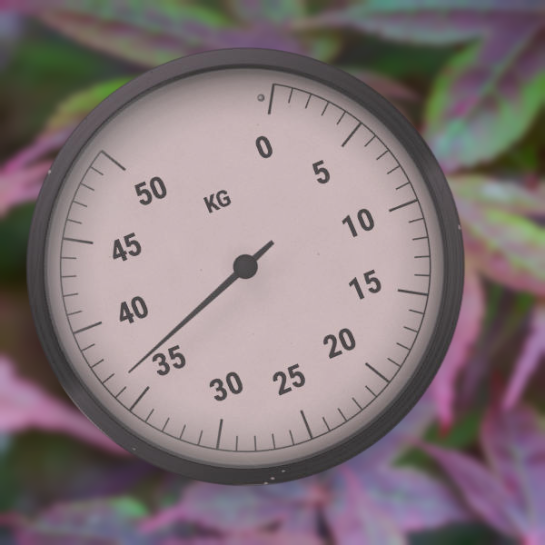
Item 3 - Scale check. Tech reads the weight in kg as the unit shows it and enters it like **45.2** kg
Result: **36.5** kg
